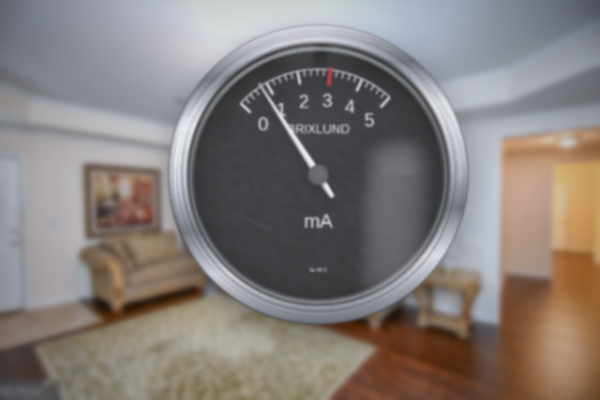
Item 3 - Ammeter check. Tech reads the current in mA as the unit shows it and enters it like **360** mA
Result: **0.8** mA
